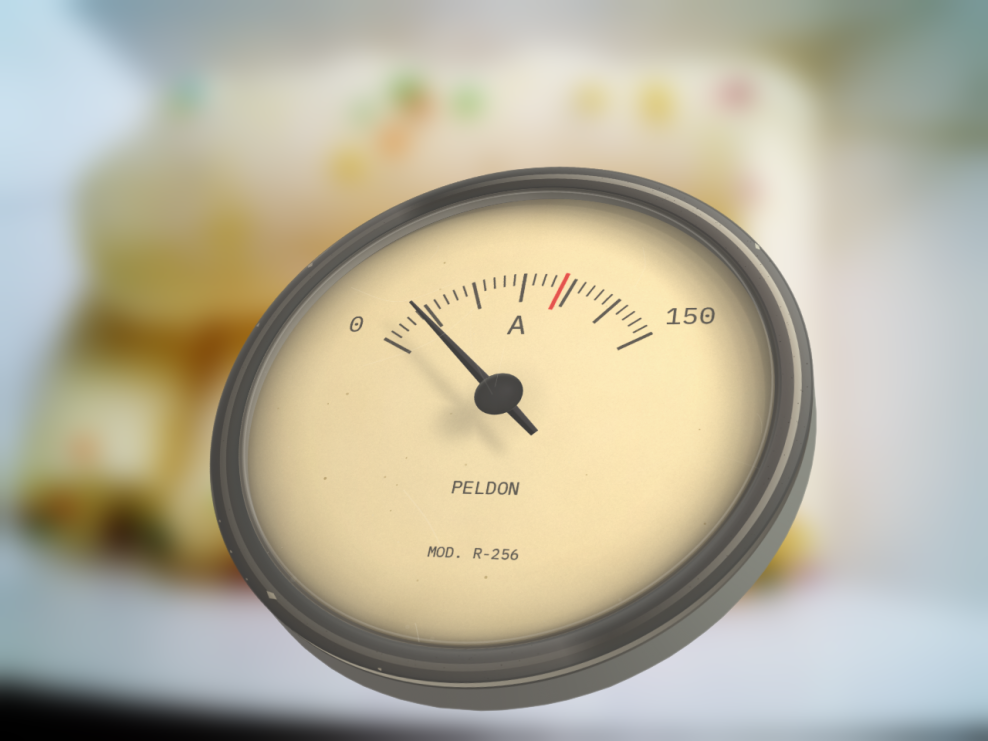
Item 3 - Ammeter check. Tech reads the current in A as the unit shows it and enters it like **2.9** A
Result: **20** A
